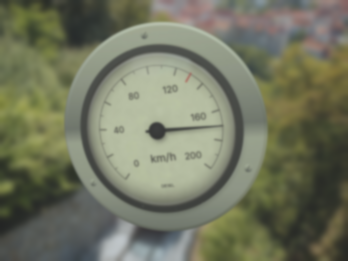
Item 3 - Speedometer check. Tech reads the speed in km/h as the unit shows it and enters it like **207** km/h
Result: **170** km/h
